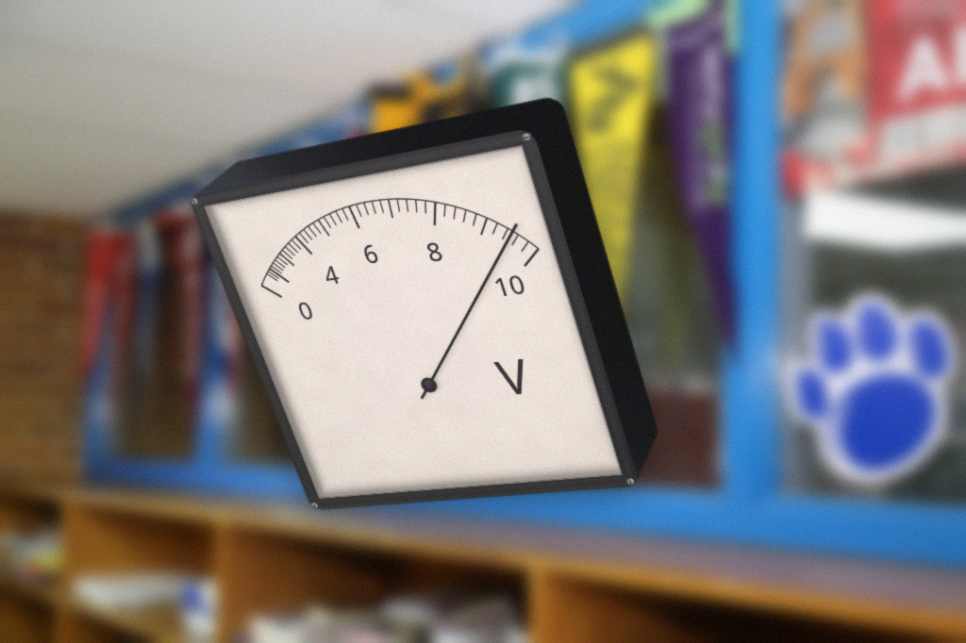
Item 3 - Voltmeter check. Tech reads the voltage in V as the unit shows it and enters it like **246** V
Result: **9.5** V
